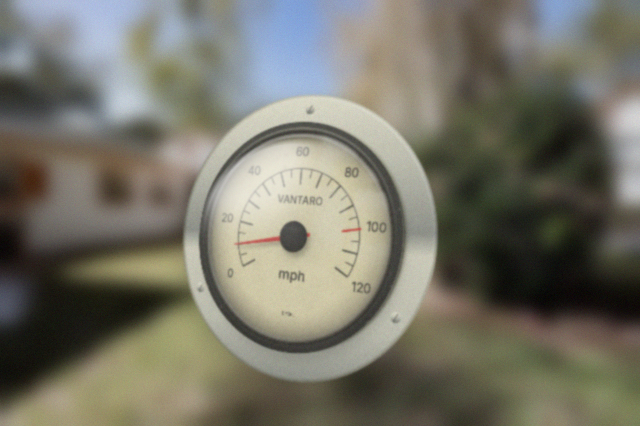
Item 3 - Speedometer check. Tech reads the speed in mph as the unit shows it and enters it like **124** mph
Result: **10** mph
